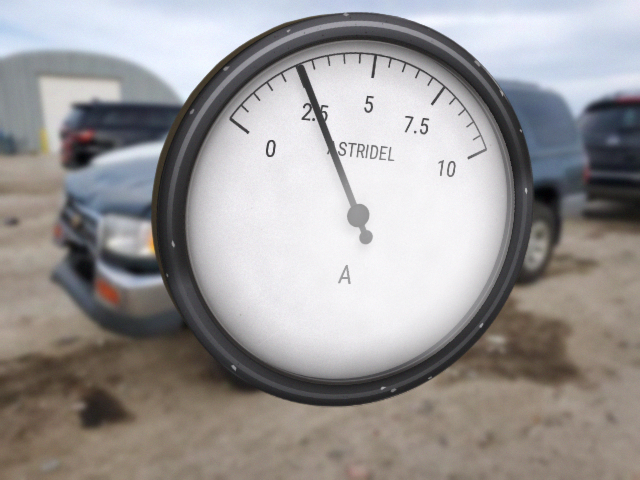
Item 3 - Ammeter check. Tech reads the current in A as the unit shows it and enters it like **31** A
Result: **2.5** A
